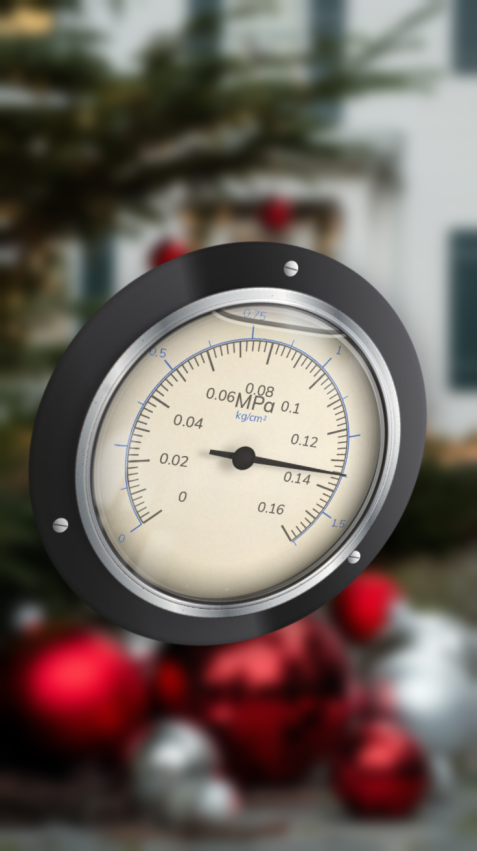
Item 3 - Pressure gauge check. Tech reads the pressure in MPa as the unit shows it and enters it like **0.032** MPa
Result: **0.134** MPa
